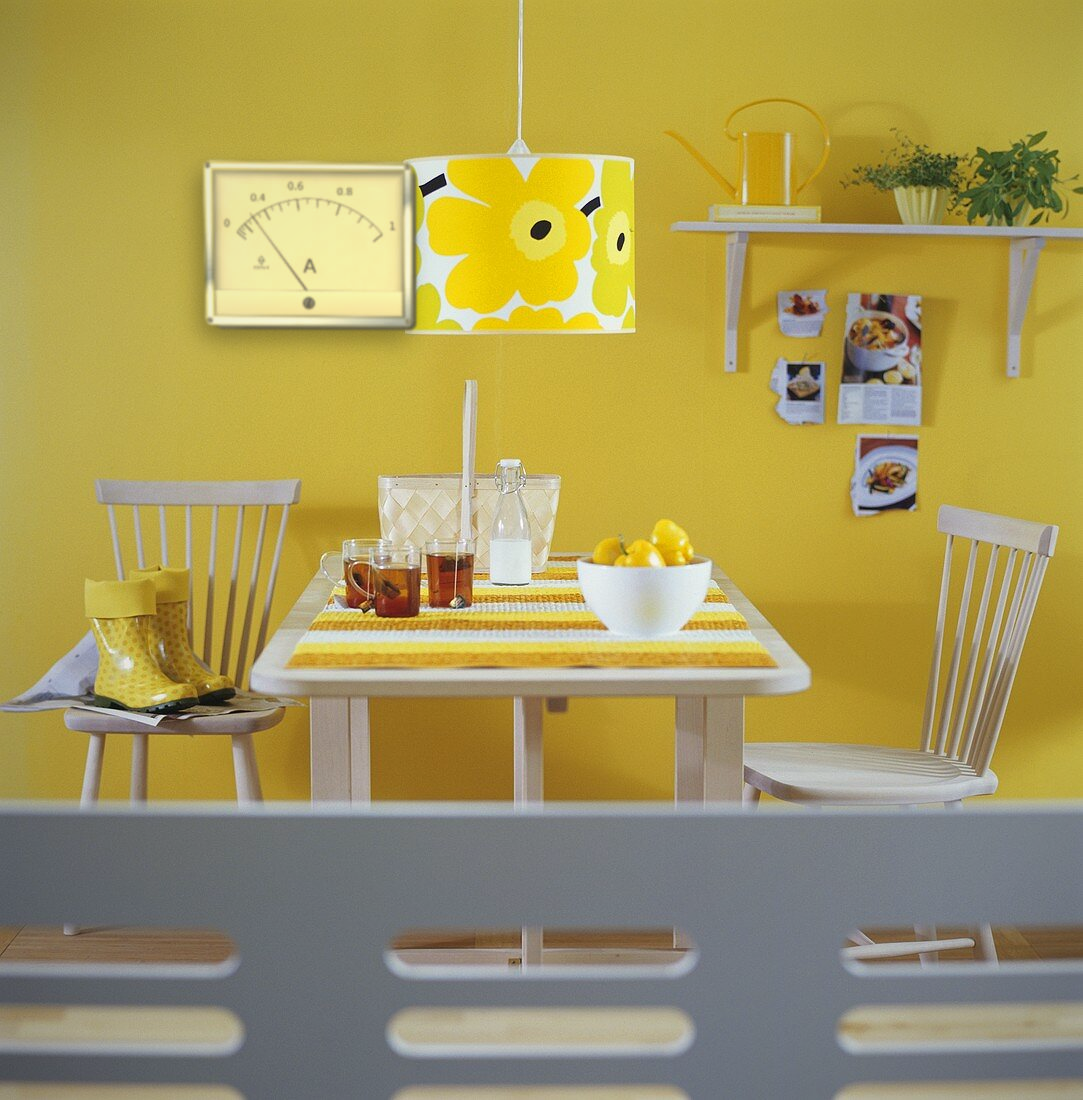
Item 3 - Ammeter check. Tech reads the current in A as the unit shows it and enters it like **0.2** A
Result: **0.3** A
